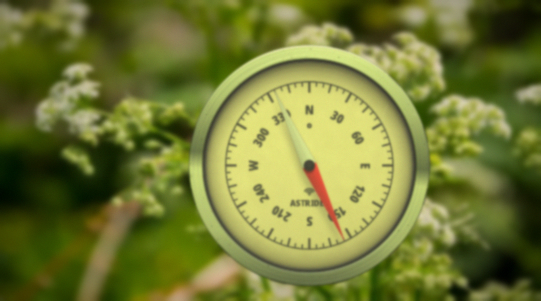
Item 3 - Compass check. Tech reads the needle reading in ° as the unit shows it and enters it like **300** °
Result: **155** °
